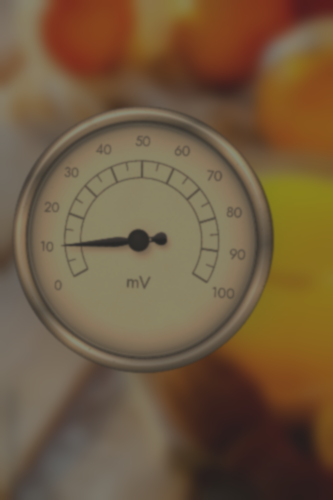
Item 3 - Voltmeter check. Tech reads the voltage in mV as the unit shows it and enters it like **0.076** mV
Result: **10** mV
